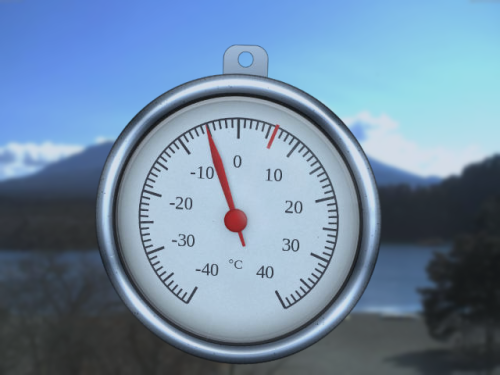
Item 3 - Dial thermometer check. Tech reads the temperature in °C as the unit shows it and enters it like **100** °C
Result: **-5** °C
